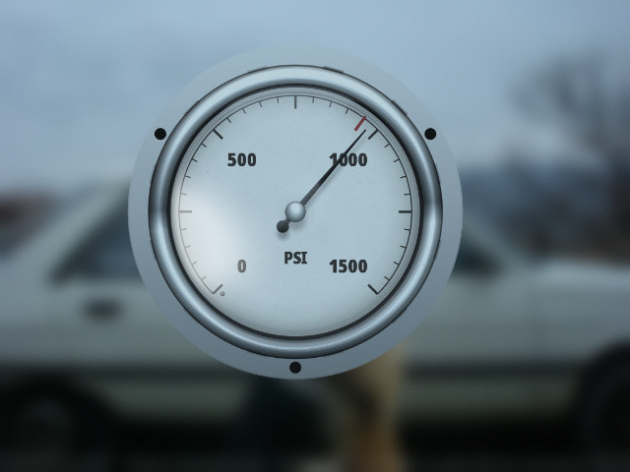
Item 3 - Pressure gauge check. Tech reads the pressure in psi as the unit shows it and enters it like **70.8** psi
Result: **975** psi
